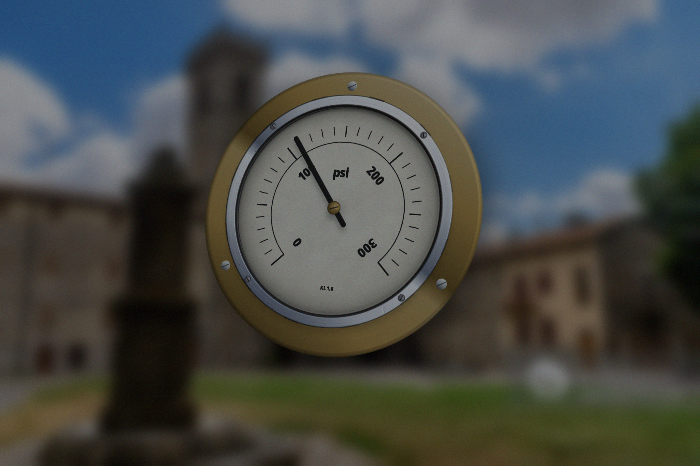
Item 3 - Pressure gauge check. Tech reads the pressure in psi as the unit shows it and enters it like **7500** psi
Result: **110** psi
